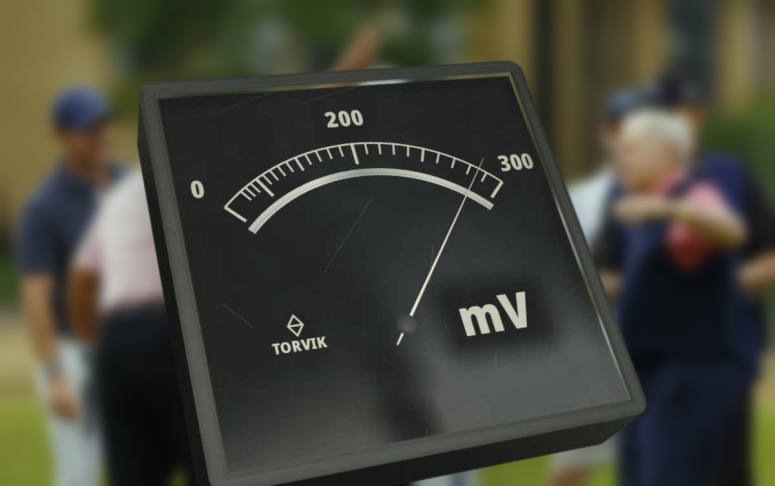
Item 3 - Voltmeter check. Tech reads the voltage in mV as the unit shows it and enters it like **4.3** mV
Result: **285** mV
